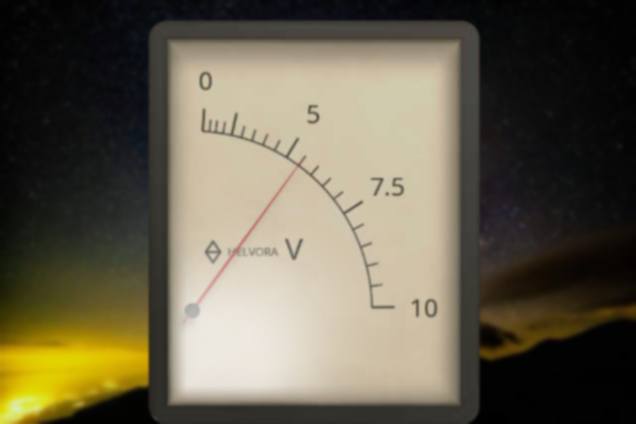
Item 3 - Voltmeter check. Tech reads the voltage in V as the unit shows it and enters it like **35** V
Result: **5.5** V
